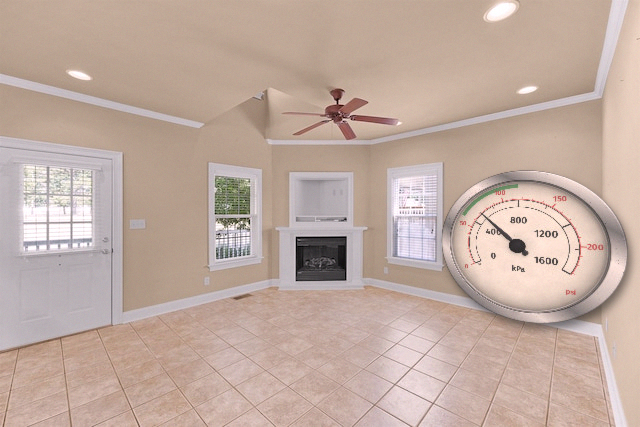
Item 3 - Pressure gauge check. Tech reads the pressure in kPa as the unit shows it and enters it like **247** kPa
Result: **500** kPa
